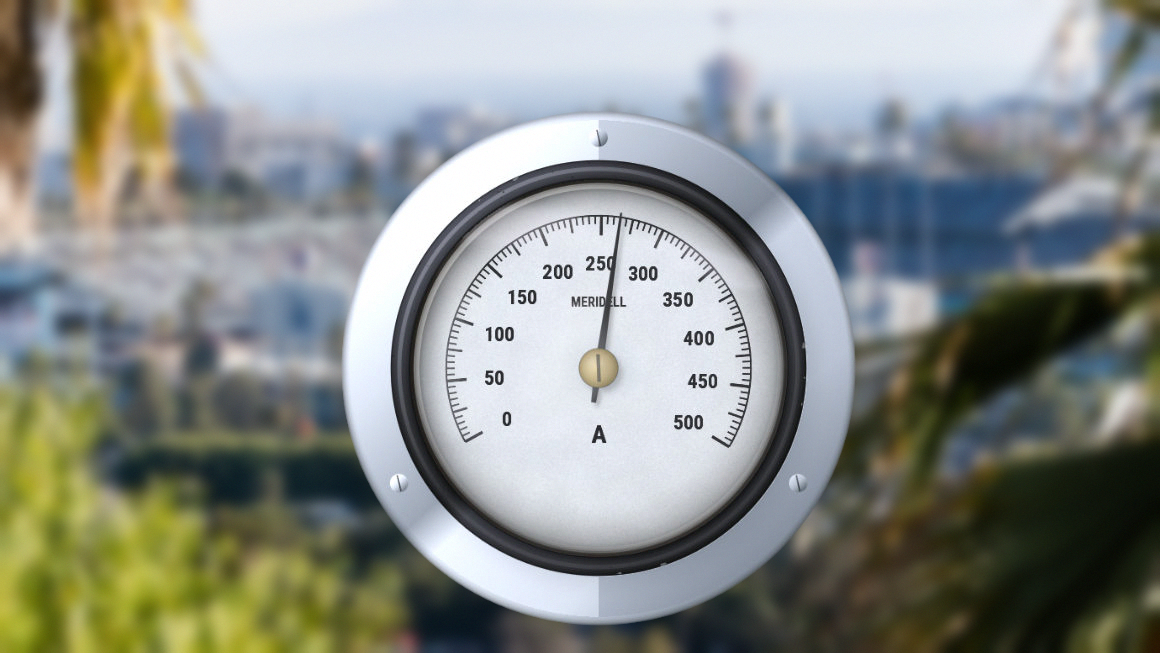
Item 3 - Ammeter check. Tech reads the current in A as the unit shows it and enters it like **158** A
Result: **265** A
